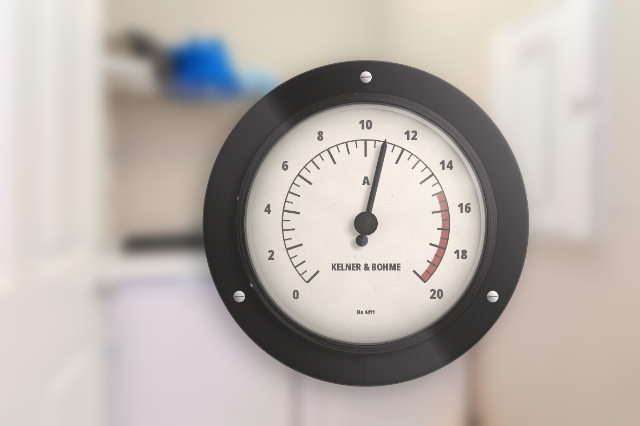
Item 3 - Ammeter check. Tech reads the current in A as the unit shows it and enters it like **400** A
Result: **11** A
